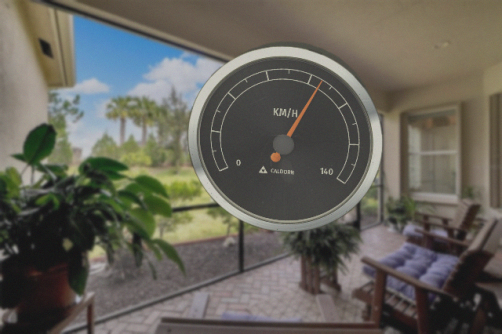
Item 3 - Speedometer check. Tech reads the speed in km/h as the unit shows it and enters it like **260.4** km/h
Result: **85** km/h
